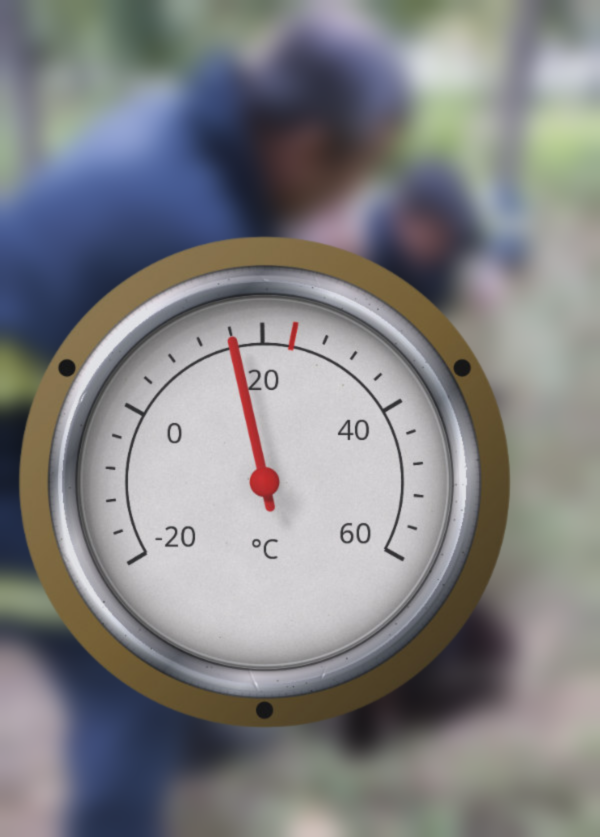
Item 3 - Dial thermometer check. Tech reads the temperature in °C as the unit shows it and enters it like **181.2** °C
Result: **16** °C
